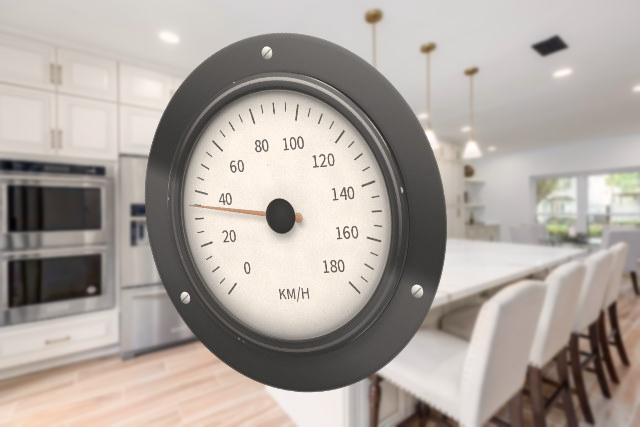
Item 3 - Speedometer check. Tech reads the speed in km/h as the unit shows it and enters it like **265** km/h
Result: **35** km/h
